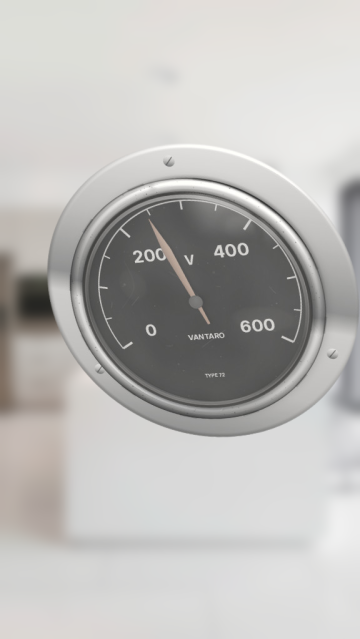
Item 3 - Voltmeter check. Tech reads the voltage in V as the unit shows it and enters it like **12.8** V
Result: **250** V
